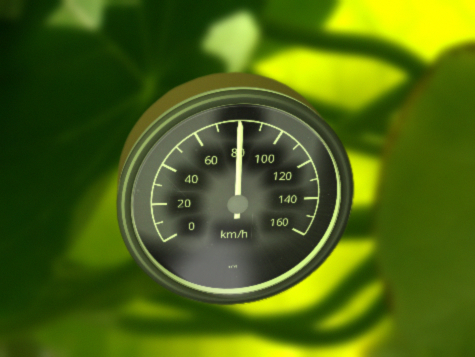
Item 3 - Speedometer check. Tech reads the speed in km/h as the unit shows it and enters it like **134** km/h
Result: **80** km/h
